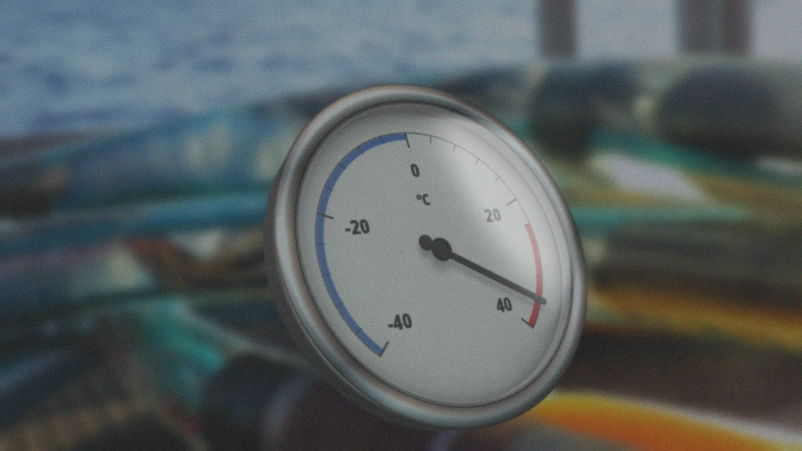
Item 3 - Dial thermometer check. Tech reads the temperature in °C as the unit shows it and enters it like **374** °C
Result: **36** °C
